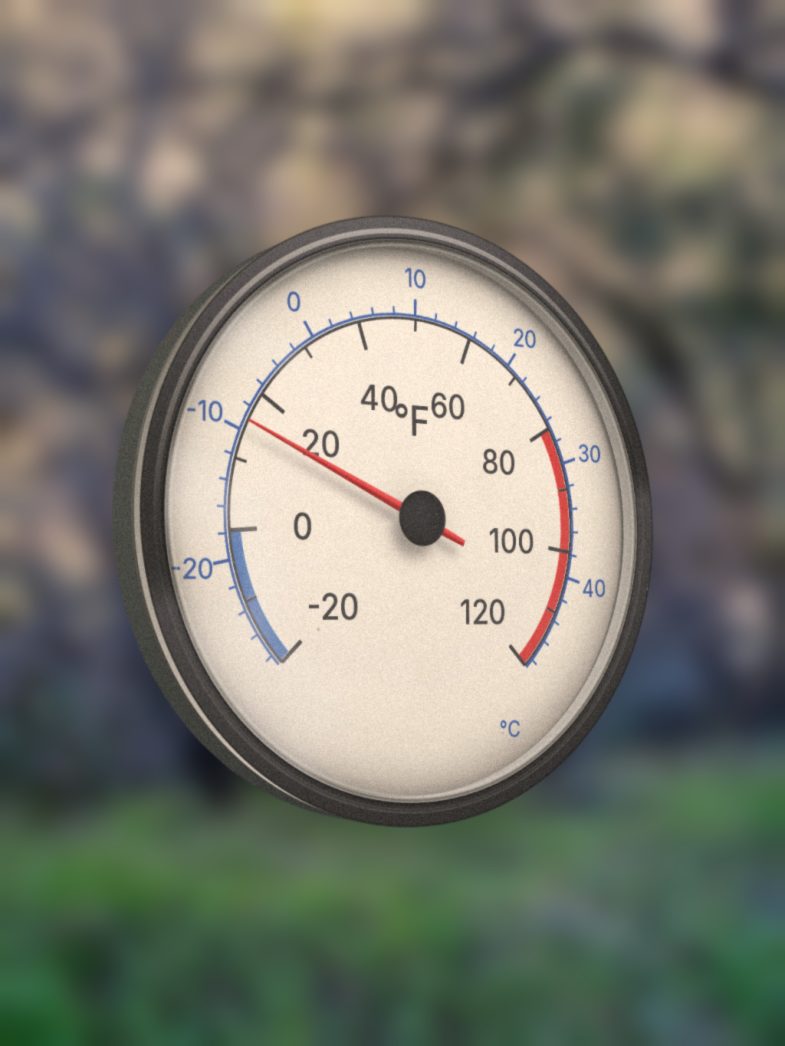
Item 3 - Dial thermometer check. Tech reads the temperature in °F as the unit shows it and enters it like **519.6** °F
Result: **15** °F
